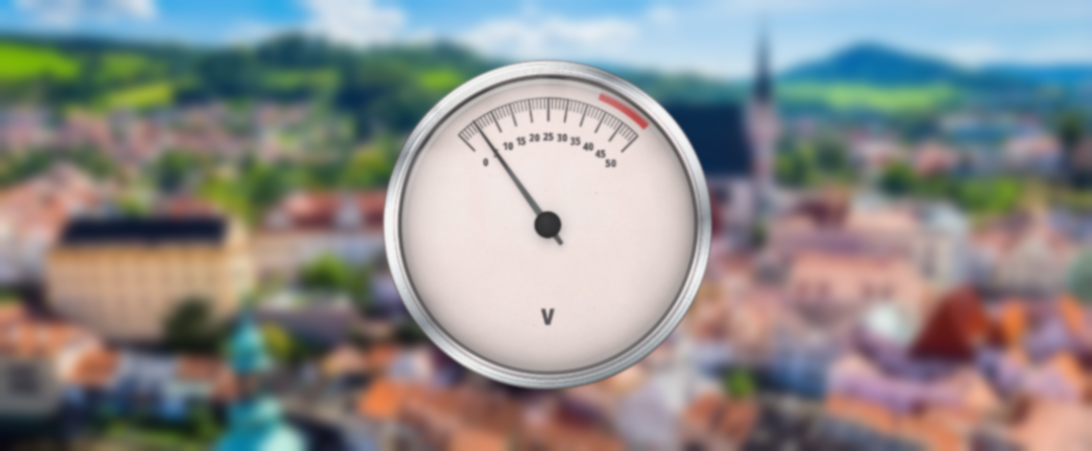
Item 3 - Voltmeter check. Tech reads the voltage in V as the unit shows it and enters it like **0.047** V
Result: **5** V
